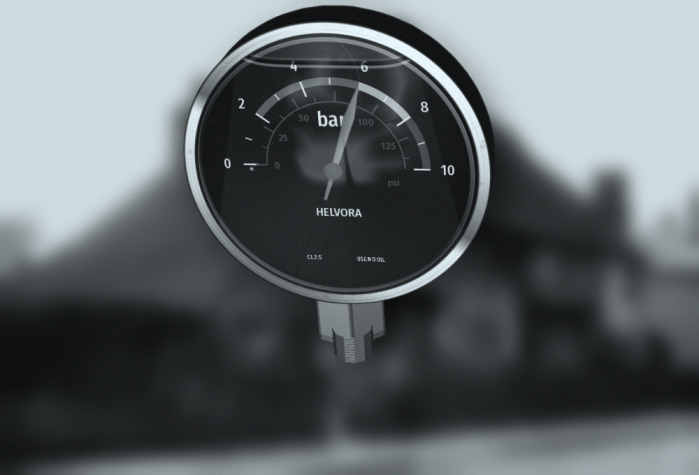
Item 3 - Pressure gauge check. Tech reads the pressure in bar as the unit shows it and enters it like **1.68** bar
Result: **6** bar
